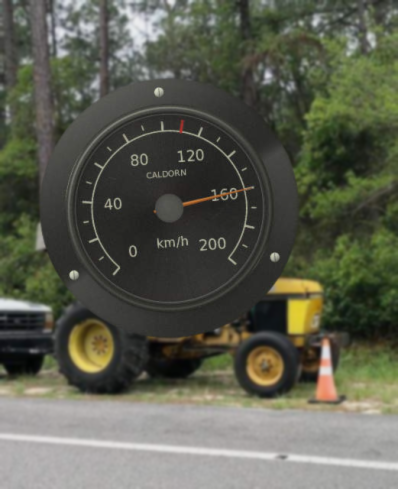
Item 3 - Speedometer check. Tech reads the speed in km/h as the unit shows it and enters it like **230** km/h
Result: **160** km/h
